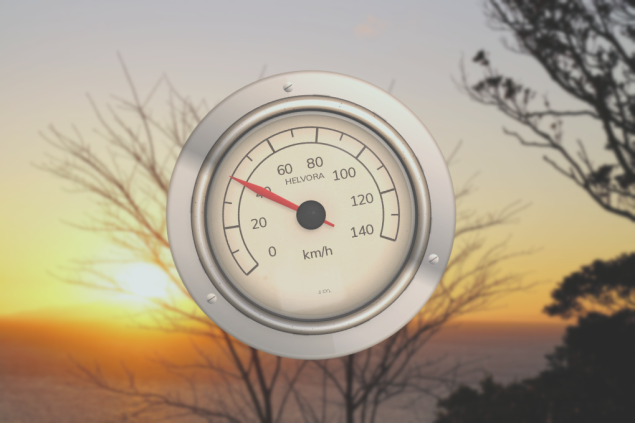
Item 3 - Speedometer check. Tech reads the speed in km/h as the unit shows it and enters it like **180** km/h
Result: **40** km/h
